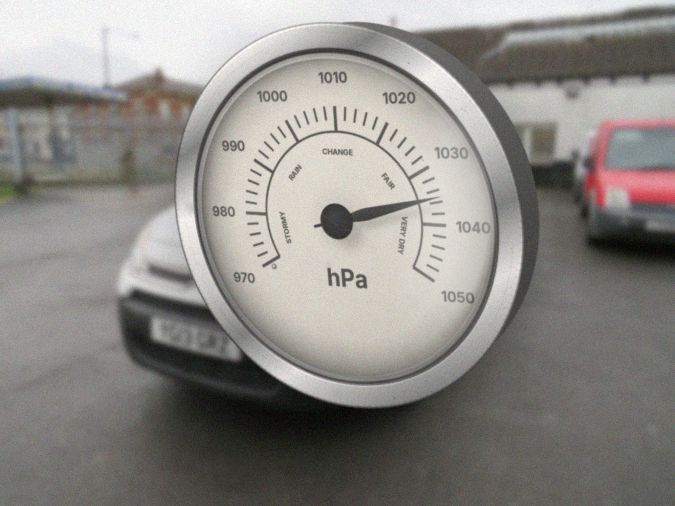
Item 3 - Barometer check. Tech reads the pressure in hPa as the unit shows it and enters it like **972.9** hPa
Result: **1035** hPa
